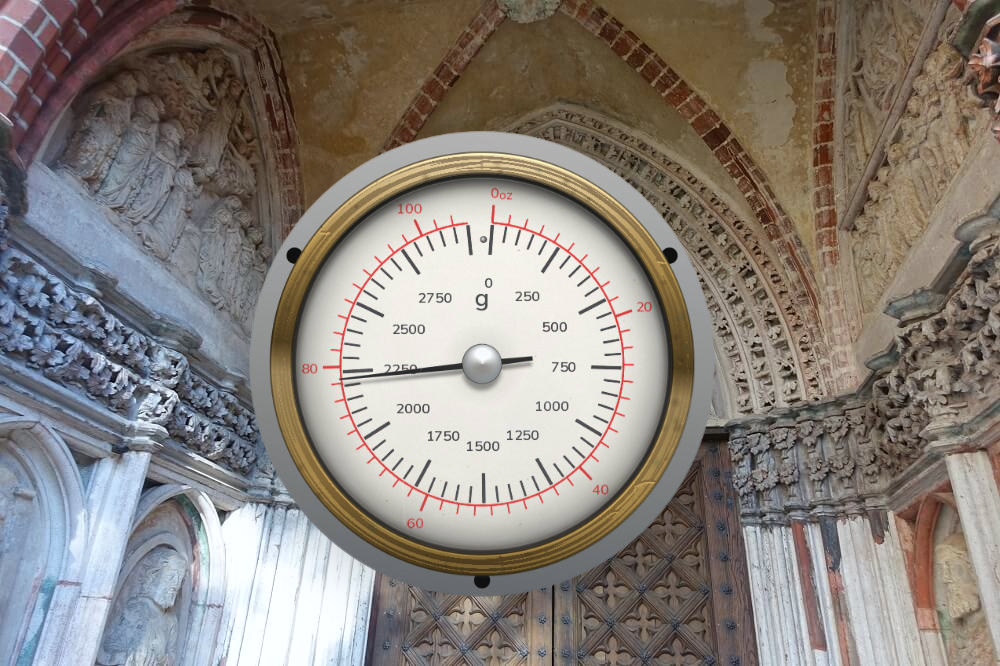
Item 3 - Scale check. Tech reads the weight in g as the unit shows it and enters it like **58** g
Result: **2225** g
